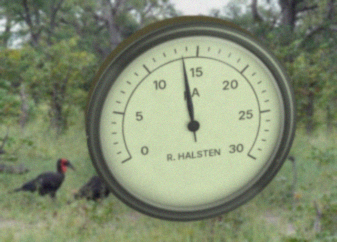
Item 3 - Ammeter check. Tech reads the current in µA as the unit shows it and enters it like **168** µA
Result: **13.5** µA
